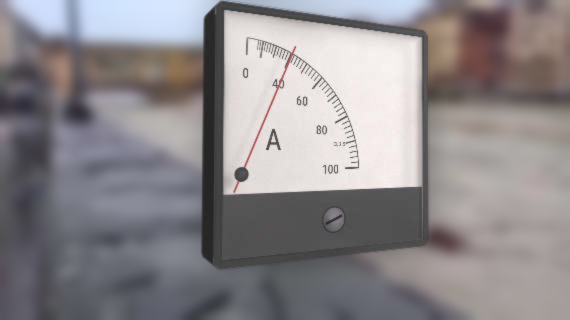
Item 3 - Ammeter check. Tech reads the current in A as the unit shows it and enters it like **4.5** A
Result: **40** A
